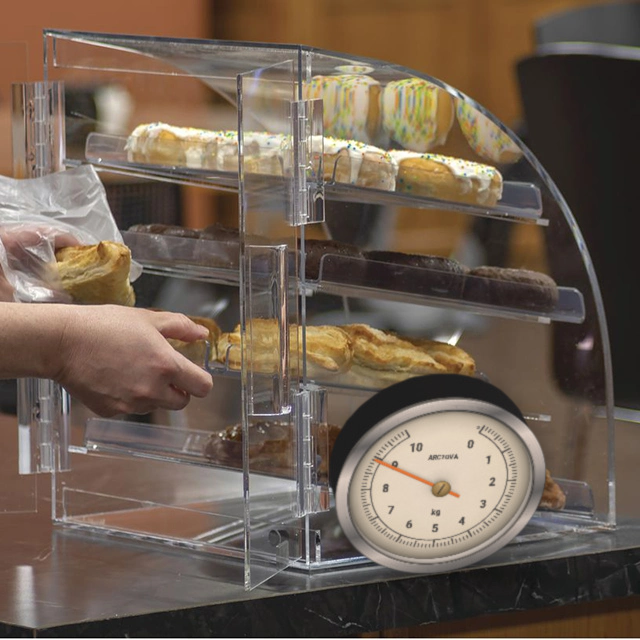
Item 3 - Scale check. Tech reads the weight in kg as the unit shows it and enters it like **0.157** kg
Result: **9** kg
